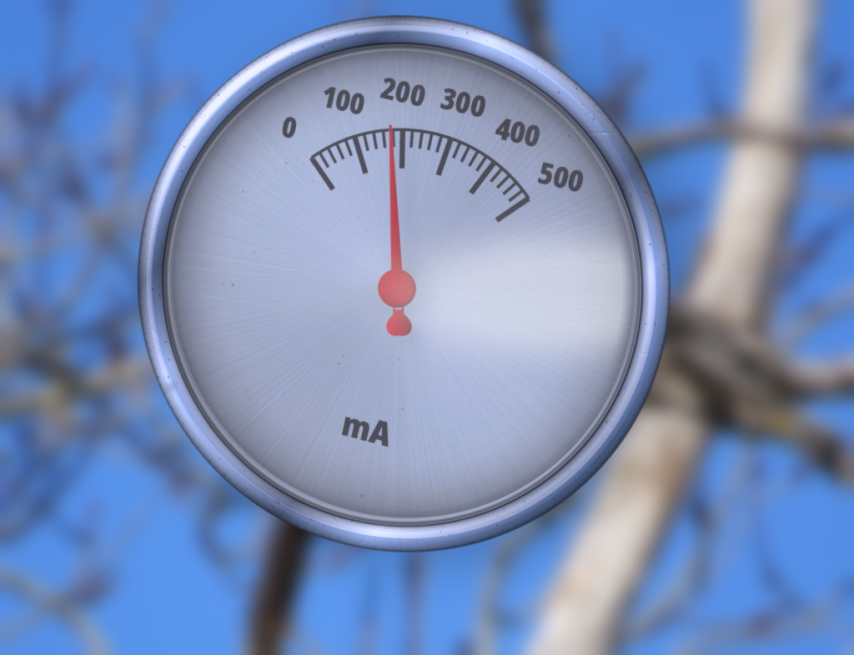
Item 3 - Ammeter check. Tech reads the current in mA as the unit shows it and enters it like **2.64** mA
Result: **180** mA
